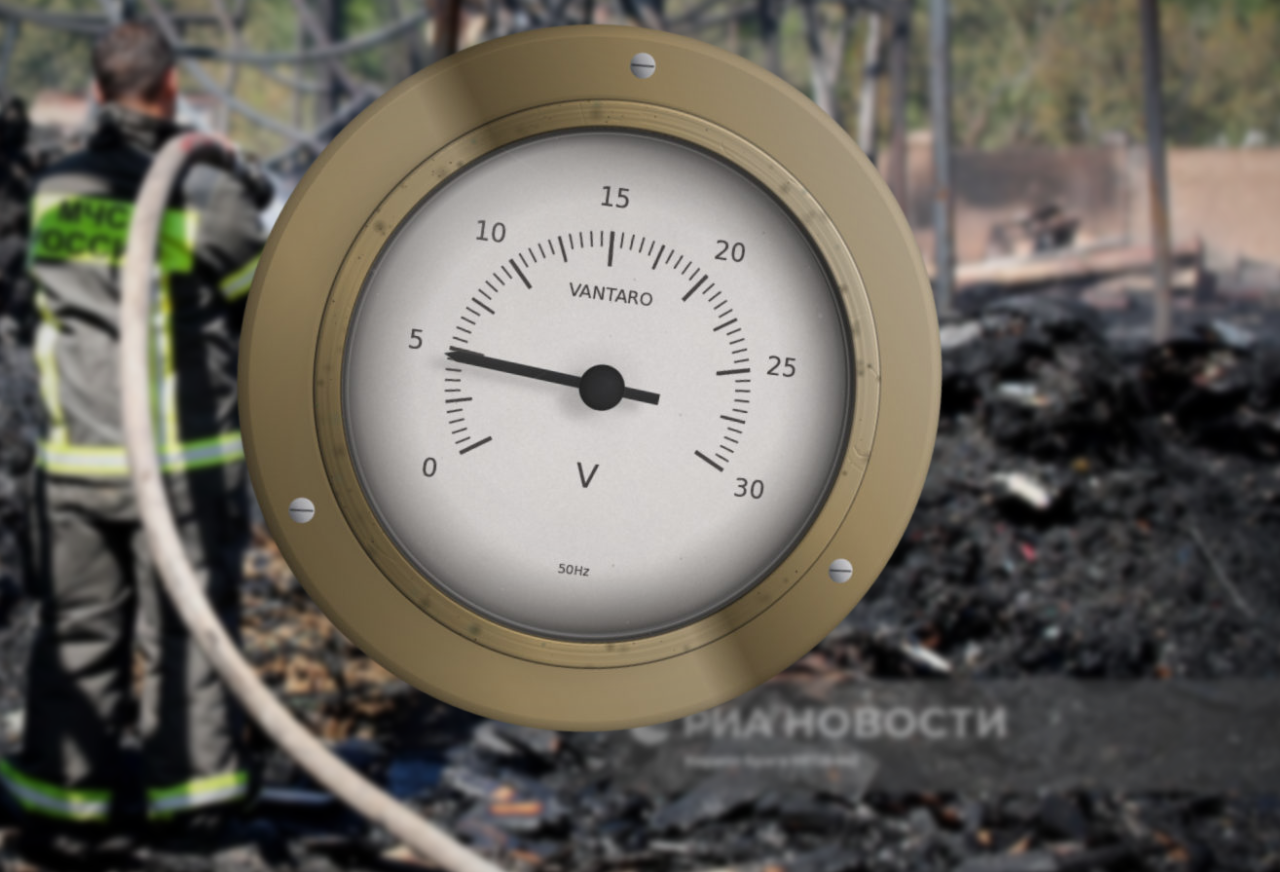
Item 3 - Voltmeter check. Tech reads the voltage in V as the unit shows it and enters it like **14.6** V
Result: **4.75** V
